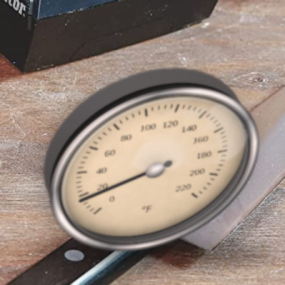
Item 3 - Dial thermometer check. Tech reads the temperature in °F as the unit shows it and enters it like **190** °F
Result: **20** °F
